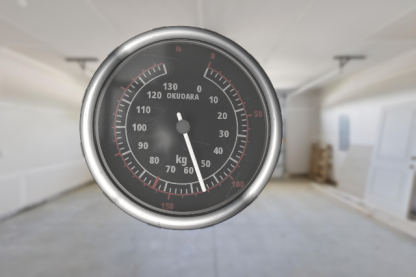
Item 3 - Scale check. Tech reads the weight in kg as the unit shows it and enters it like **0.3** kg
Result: **56** kg
